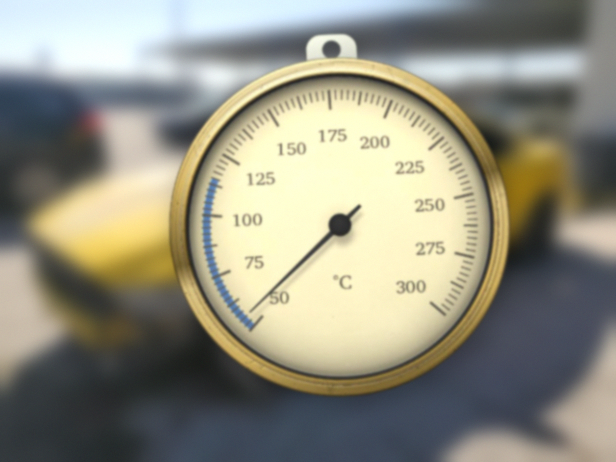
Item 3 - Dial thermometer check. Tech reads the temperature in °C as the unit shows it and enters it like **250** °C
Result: **55** °C
